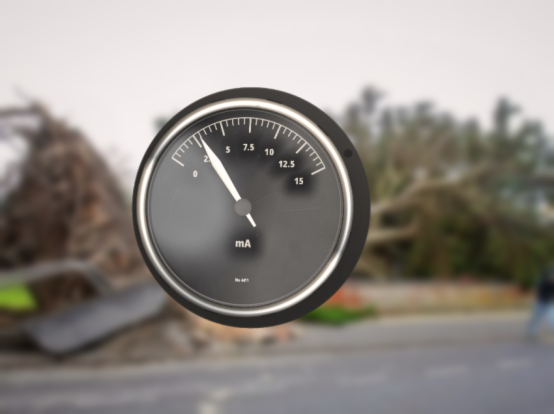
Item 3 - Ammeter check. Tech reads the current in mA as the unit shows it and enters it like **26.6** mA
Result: **3** mA
